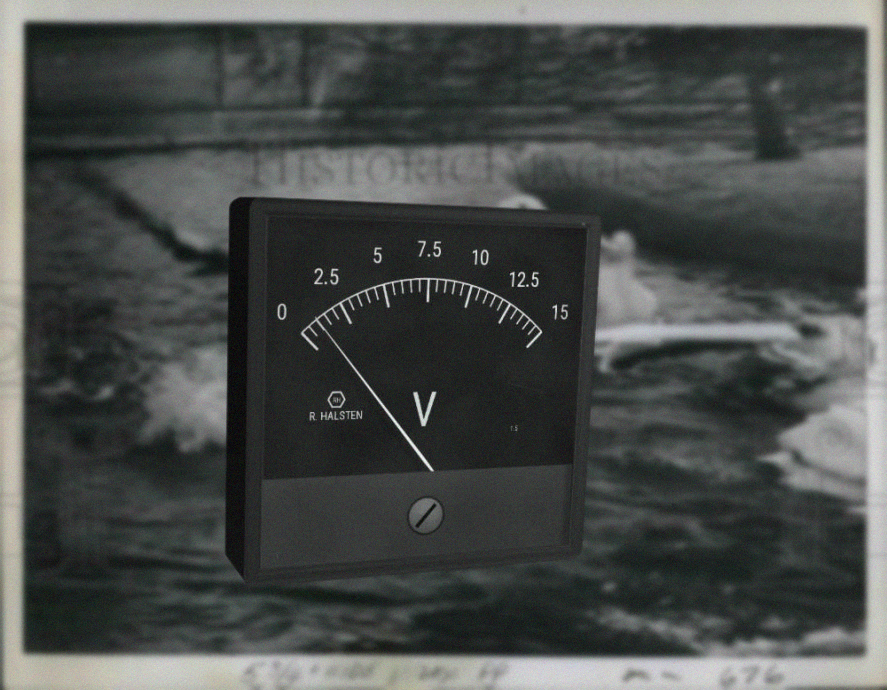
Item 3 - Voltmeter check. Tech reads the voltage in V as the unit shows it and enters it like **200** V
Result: **1** V
